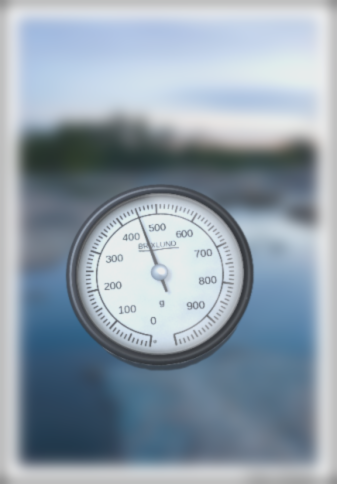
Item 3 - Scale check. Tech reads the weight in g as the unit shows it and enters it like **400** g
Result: **450** g
